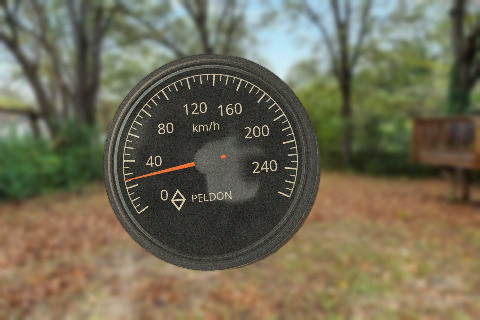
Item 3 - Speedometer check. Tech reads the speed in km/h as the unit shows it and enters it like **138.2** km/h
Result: **25** km/h
